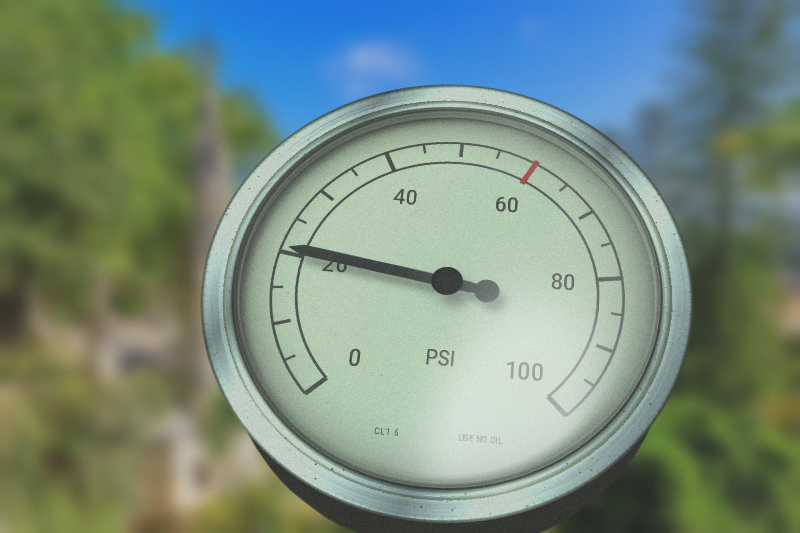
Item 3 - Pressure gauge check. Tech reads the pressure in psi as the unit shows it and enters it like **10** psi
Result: **20** psi
